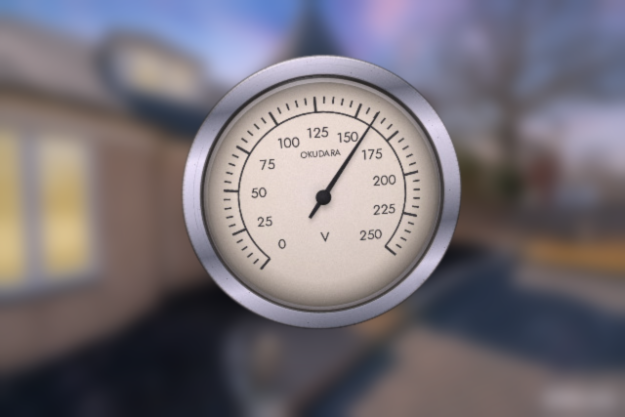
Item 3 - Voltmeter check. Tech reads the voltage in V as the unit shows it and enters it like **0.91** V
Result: **160** V
